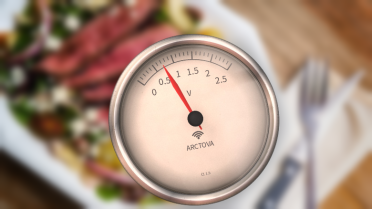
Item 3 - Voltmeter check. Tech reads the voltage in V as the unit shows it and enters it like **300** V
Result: **0.7** V
